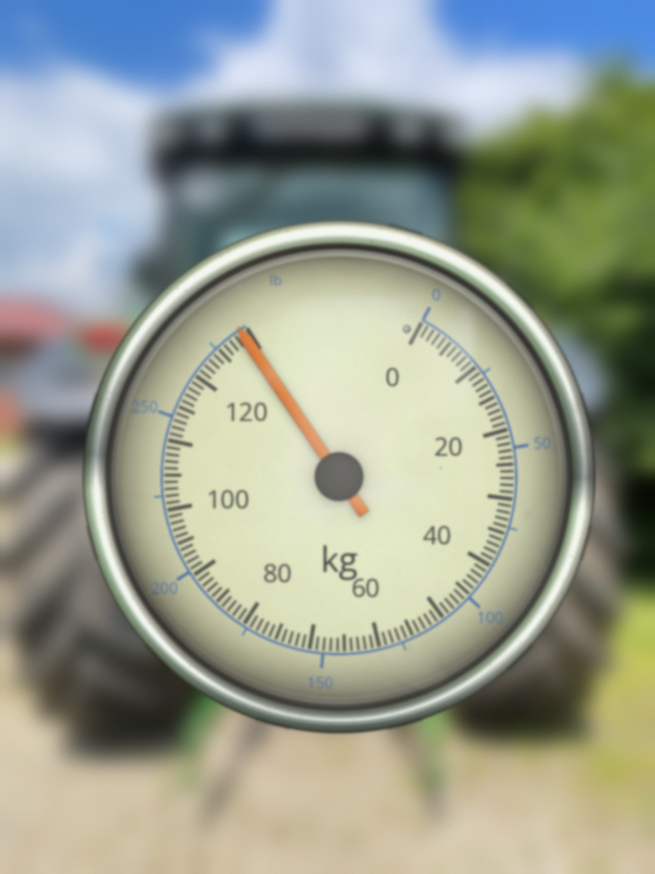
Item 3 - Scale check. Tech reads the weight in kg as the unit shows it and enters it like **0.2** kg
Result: **129** kg
